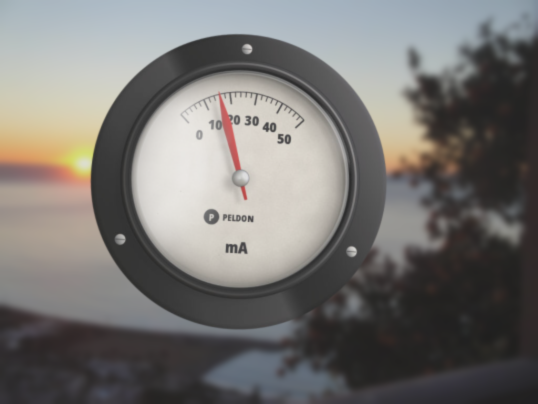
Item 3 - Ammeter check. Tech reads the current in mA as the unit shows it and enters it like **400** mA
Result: **16** mA
